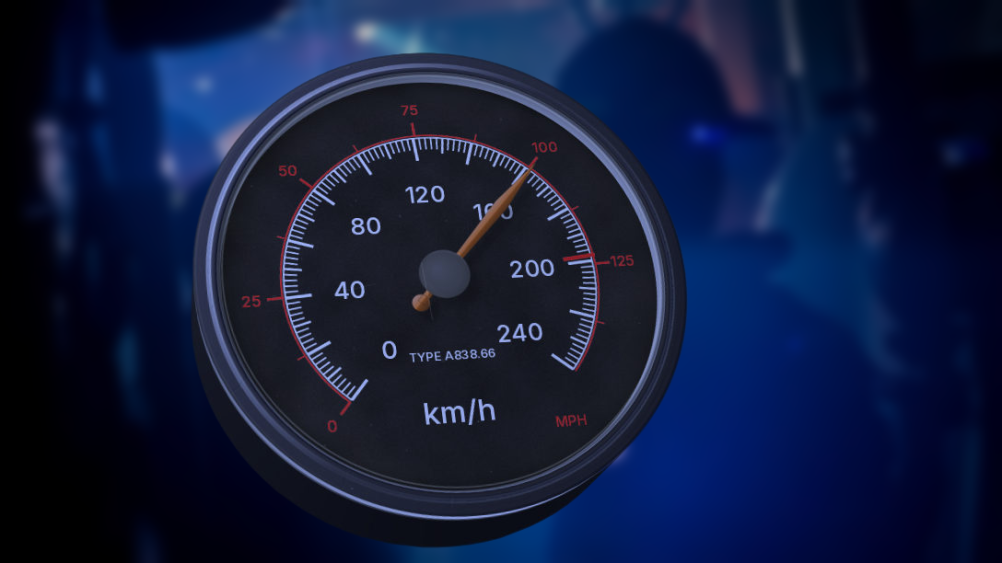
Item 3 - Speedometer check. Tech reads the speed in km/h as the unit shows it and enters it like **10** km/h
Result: **162** km/h
